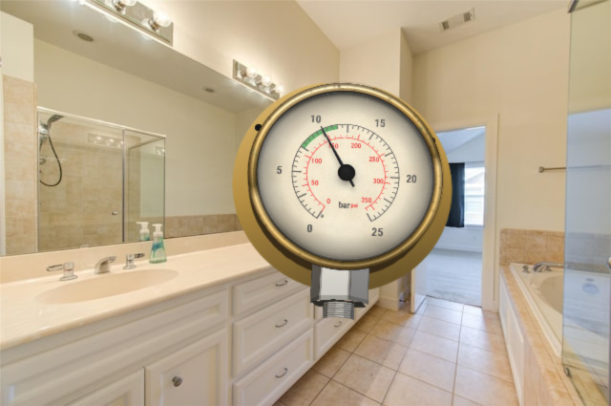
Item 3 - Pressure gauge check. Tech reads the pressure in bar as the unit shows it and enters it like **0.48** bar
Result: **10** bar
